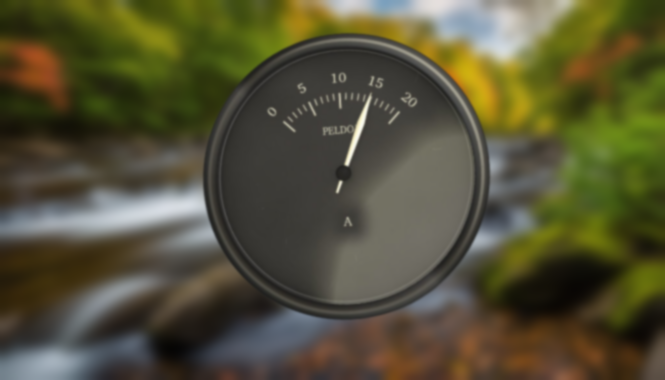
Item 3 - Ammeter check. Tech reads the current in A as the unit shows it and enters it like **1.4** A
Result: **15** A
